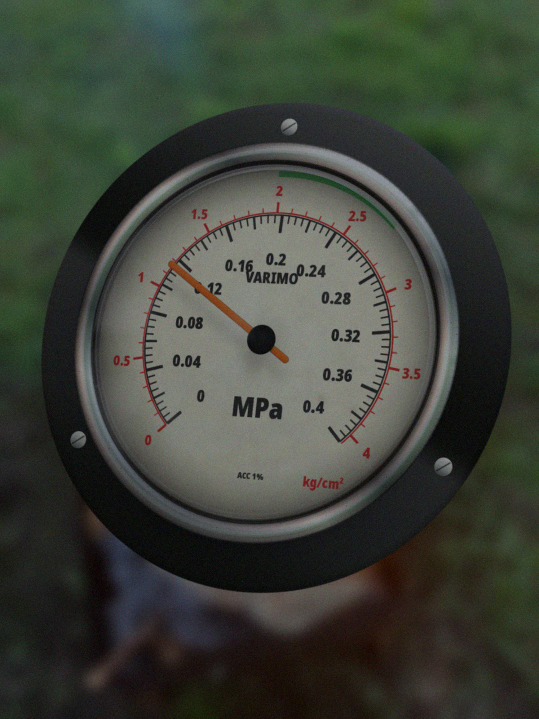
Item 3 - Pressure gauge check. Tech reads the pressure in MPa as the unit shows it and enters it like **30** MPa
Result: **0.115** MPa
